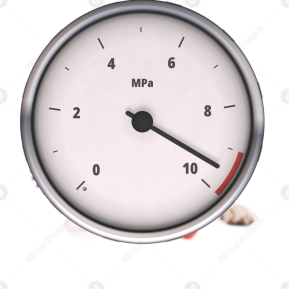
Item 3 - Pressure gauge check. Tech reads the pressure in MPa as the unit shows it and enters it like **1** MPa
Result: **9.5** MPa
